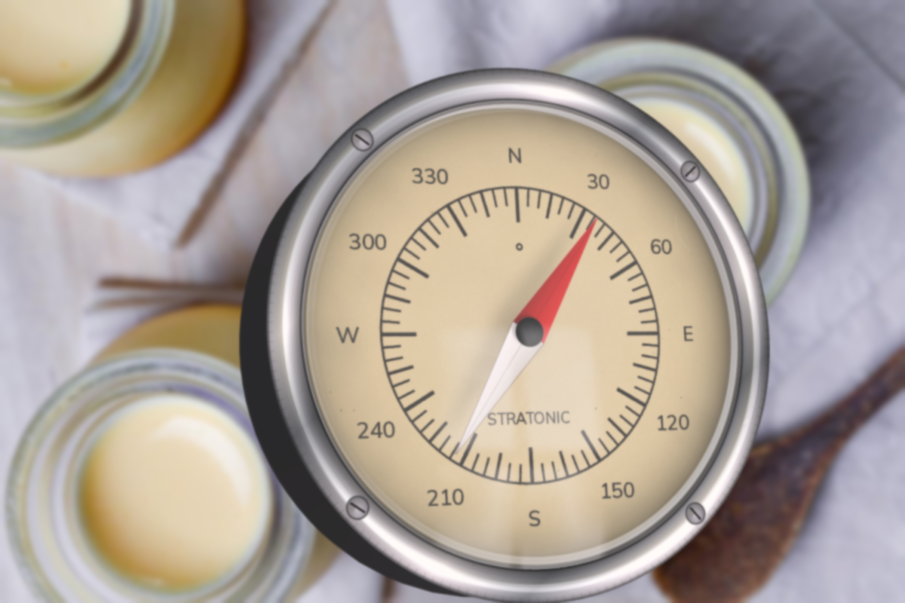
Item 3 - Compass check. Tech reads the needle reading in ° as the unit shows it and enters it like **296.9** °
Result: **35** °
